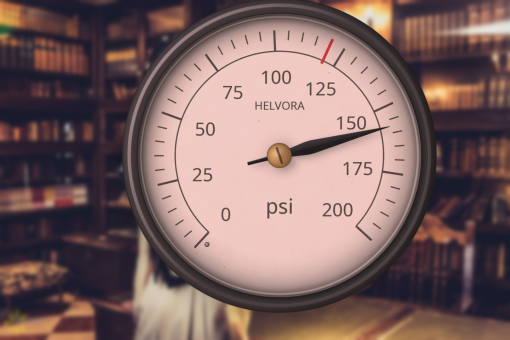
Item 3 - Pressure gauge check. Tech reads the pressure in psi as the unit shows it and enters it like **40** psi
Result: **157.5** psi
